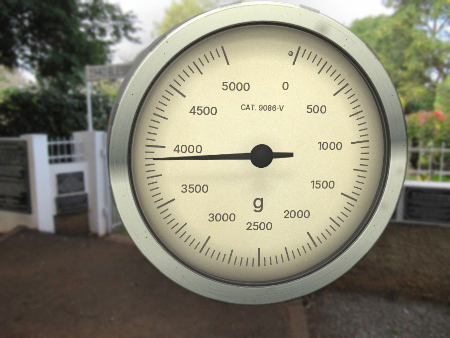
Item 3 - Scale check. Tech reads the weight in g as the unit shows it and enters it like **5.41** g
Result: **3900** g
